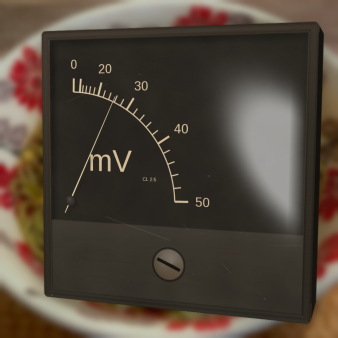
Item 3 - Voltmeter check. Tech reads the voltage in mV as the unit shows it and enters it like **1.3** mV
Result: **26** mV
